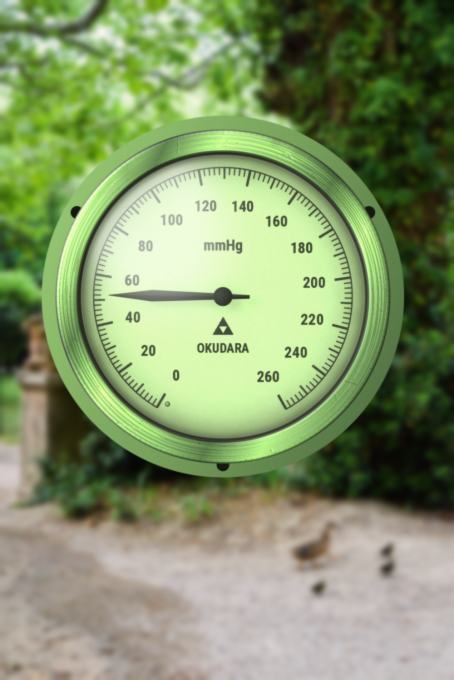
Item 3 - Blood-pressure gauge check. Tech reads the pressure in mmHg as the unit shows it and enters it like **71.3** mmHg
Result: **52** mmHg
